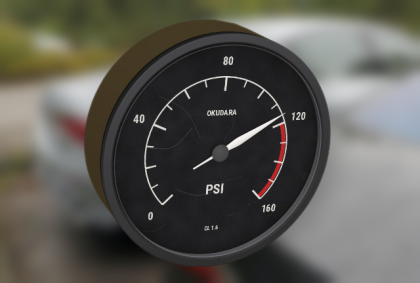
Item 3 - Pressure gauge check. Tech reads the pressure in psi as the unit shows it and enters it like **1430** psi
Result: **115** psi
